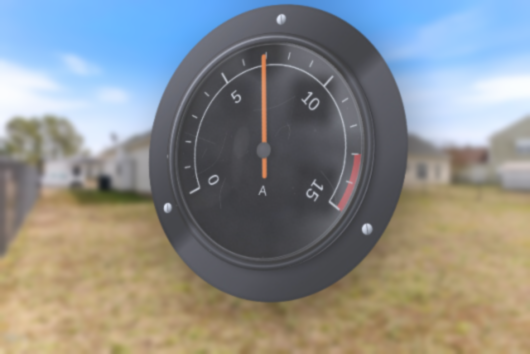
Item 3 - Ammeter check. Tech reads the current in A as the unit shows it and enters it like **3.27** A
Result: **7** A
